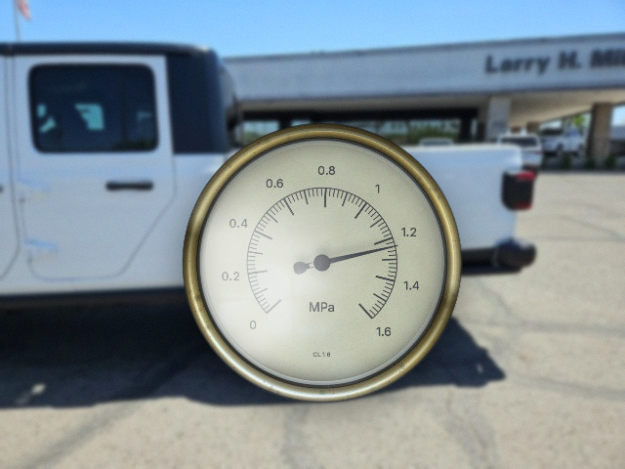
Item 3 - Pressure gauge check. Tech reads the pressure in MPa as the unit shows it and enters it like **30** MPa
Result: **1.24** MPa
